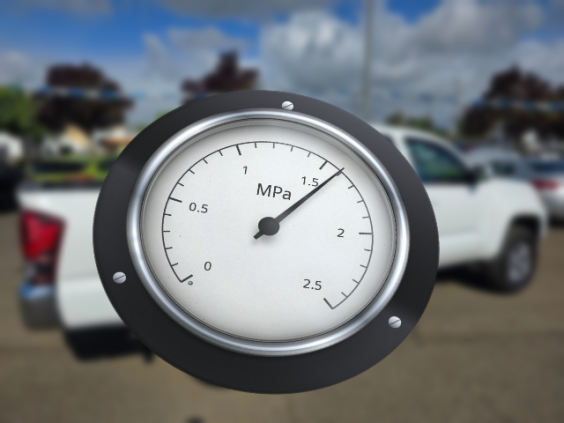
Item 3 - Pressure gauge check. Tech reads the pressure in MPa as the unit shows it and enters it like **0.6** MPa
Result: **1.6** MPa
